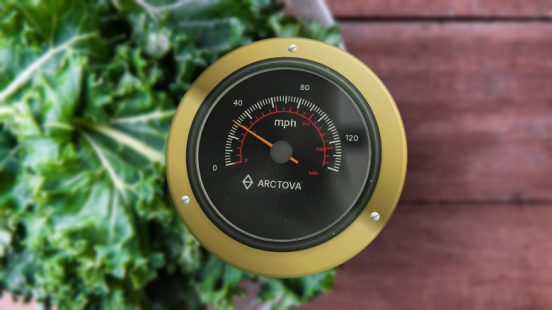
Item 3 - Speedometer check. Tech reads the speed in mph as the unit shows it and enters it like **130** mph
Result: **30** mph
